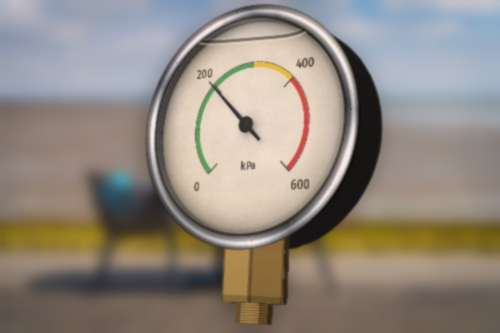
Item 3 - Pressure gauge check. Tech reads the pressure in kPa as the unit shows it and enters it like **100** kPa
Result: **200** kPa
